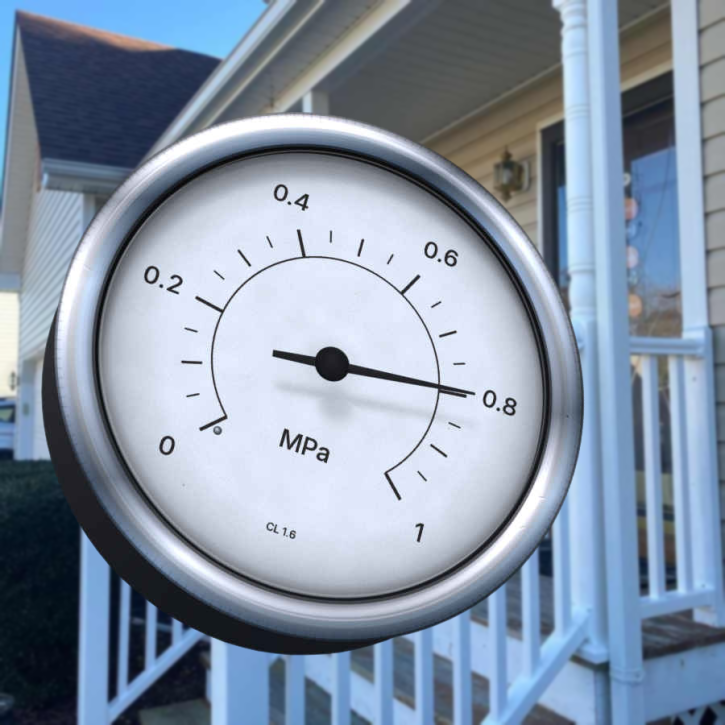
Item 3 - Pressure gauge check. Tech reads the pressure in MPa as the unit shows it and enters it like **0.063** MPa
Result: **0.8** MPa
